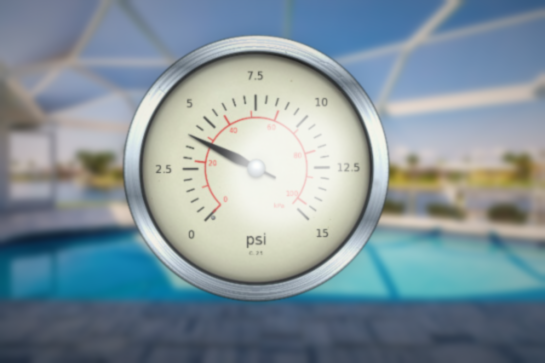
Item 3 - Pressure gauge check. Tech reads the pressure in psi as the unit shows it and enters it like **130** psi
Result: **4** psi
